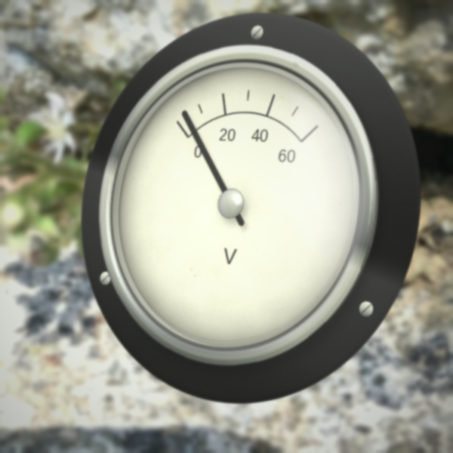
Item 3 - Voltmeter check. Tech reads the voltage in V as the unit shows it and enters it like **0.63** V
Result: **5** V
